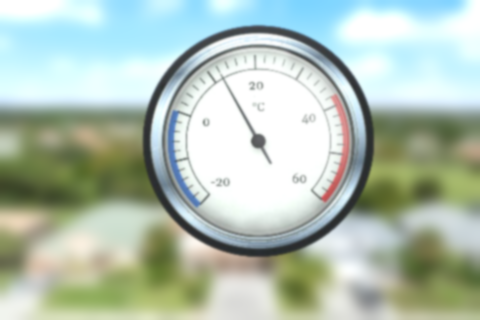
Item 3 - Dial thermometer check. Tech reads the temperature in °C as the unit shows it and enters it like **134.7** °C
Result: **12** °C
